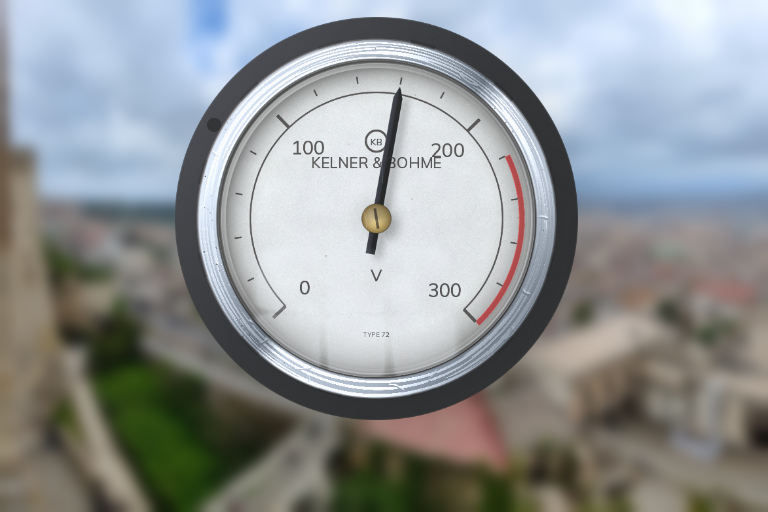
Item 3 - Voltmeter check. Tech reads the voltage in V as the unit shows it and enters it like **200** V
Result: **160** V
